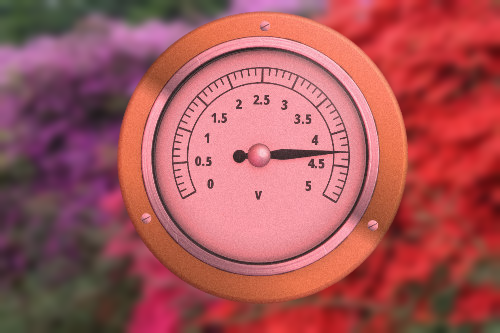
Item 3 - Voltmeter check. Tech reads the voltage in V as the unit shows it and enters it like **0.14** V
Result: **4.3** V
